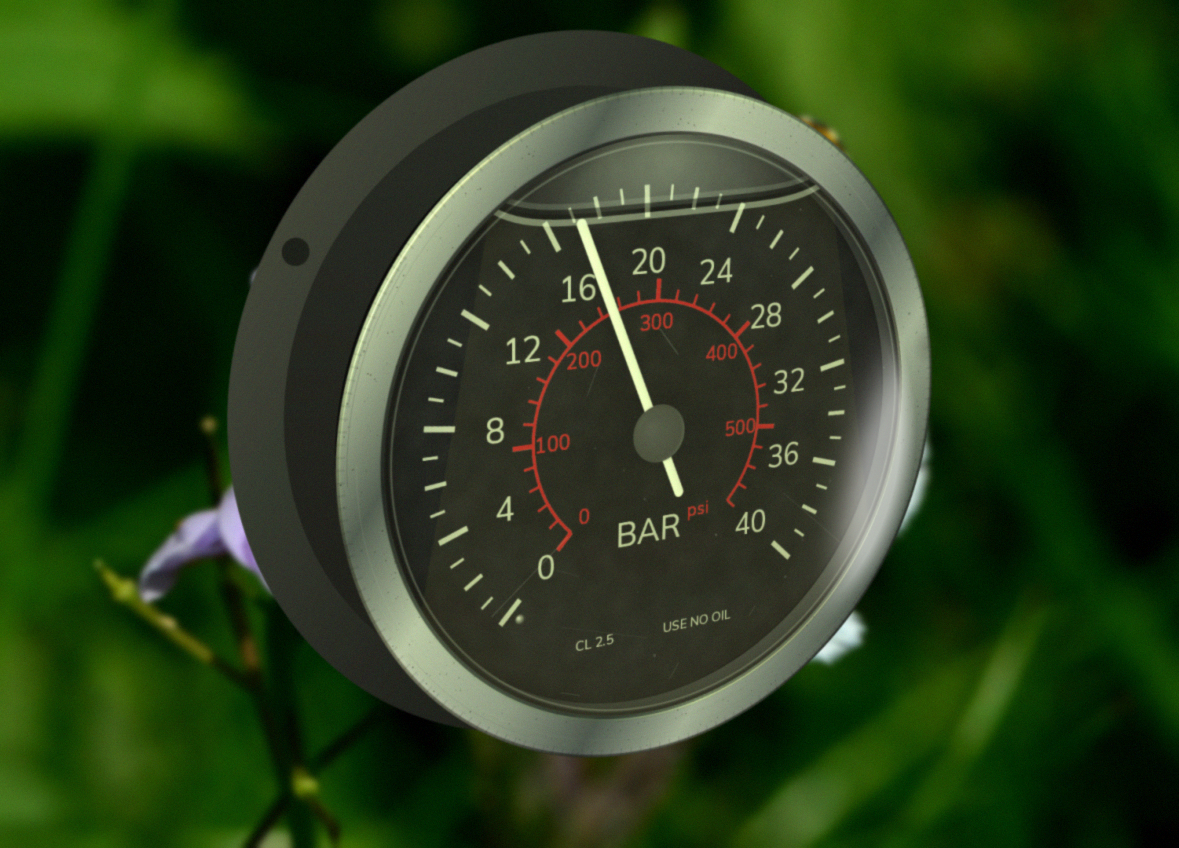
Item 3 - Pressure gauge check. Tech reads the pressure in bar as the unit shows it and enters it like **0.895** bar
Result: **17** bar
